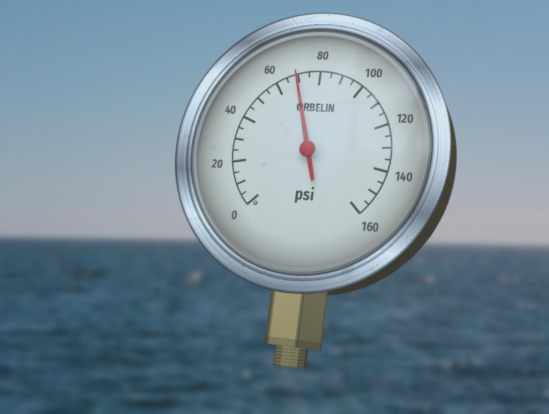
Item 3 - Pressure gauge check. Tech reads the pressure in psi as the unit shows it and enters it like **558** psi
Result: **70** psi
